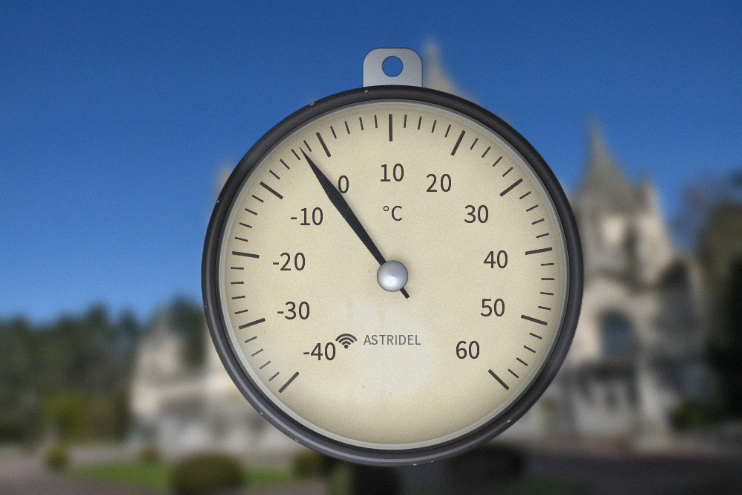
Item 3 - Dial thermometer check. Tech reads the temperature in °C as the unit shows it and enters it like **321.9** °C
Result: **-3** °C
